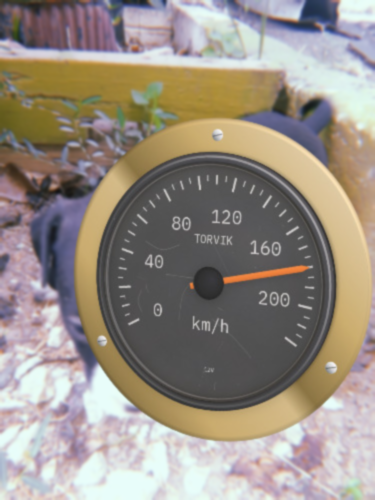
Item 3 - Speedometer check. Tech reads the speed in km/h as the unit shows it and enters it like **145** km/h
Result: **180** km/h
